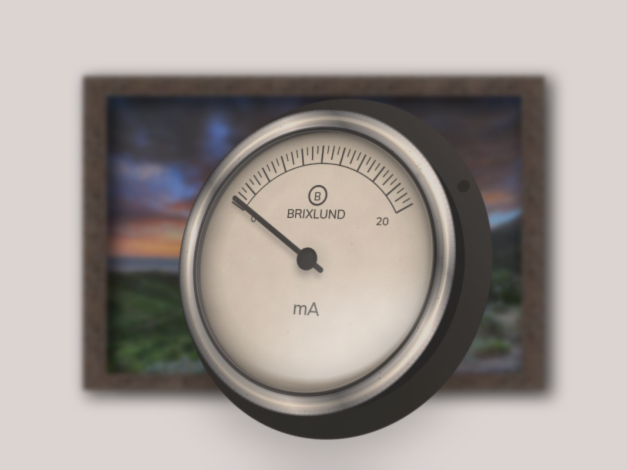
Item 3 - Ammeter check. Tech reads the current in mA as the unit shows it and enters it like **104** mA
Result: **0.5** mA
